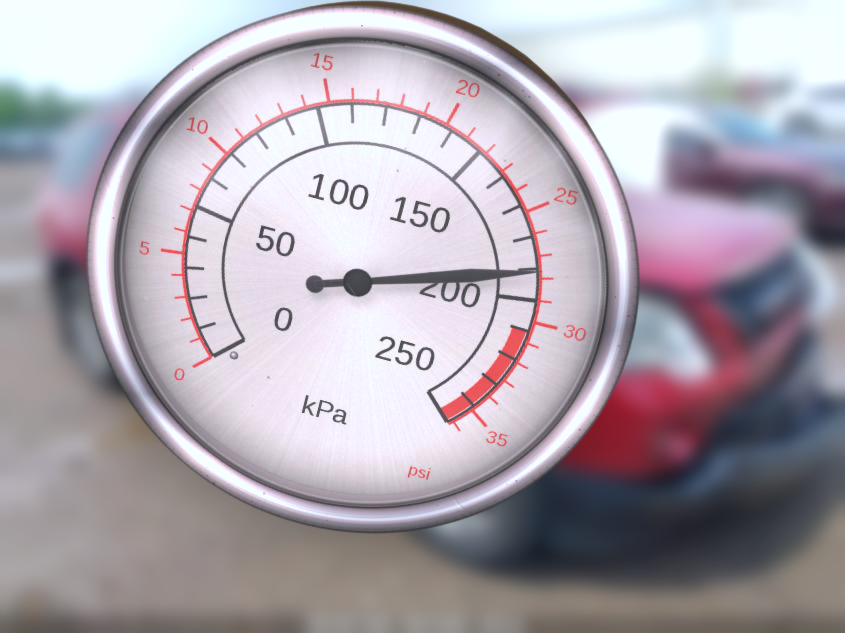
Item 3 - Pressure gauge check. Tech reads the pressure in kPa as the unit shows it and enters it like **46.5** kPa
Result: **190** kPa
